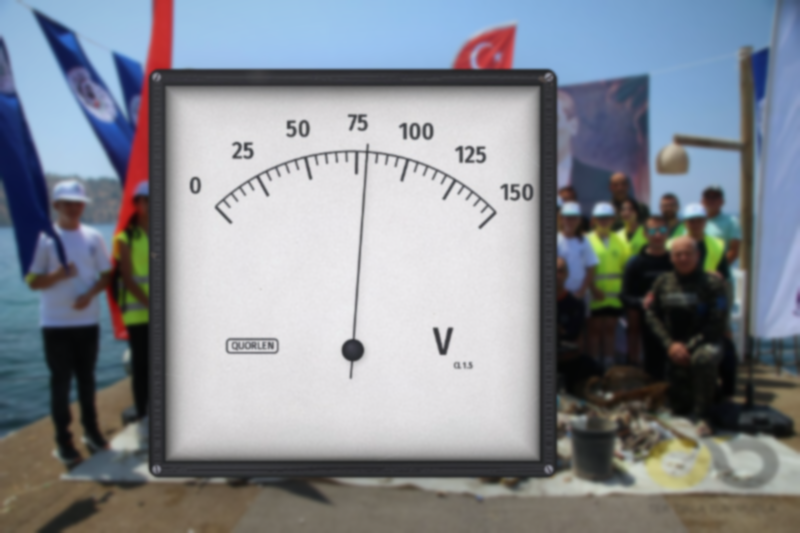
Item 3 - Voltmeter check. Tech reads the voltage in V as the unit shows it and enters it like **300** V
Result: **80** V
